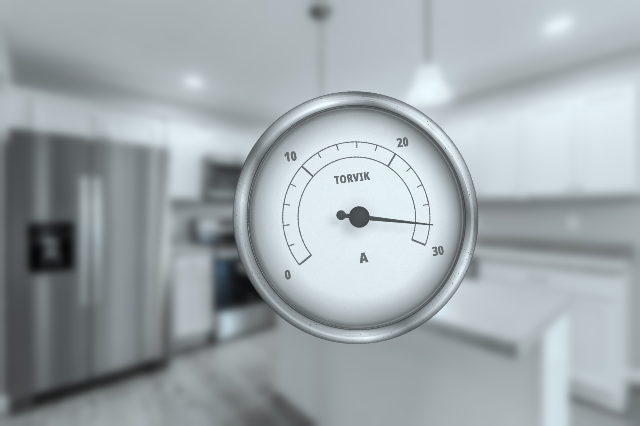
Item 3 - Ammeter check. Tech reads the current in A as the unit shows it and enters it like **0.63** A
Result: **28** A
